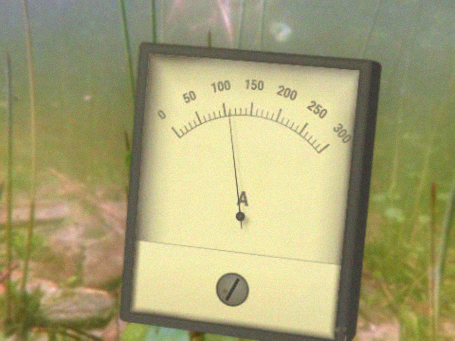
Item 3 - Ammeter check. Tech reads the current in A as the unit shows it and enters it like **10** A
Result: **110** A
